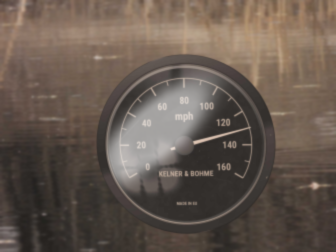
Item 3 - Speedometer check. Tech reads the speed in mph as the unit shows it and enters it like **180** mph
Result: **130** mph
